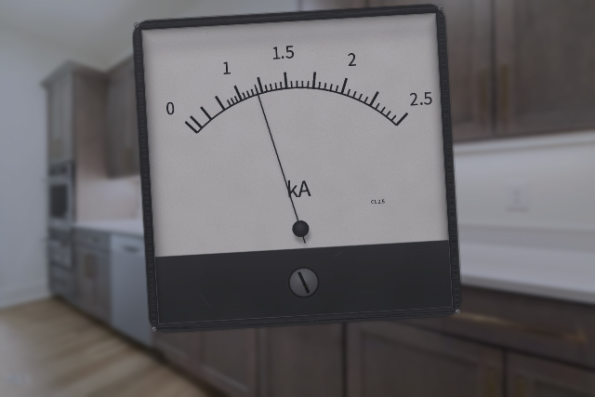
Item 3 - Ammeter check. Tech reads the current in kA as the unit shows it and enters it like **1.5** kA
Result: **1.2** kA
